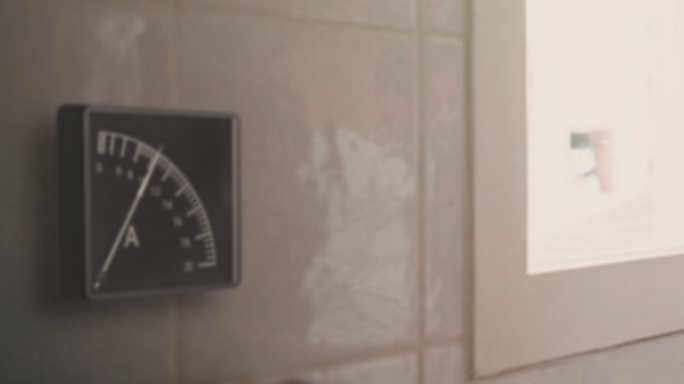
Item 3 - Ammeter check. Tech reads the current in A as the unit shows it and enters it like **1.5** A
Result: **10** A
